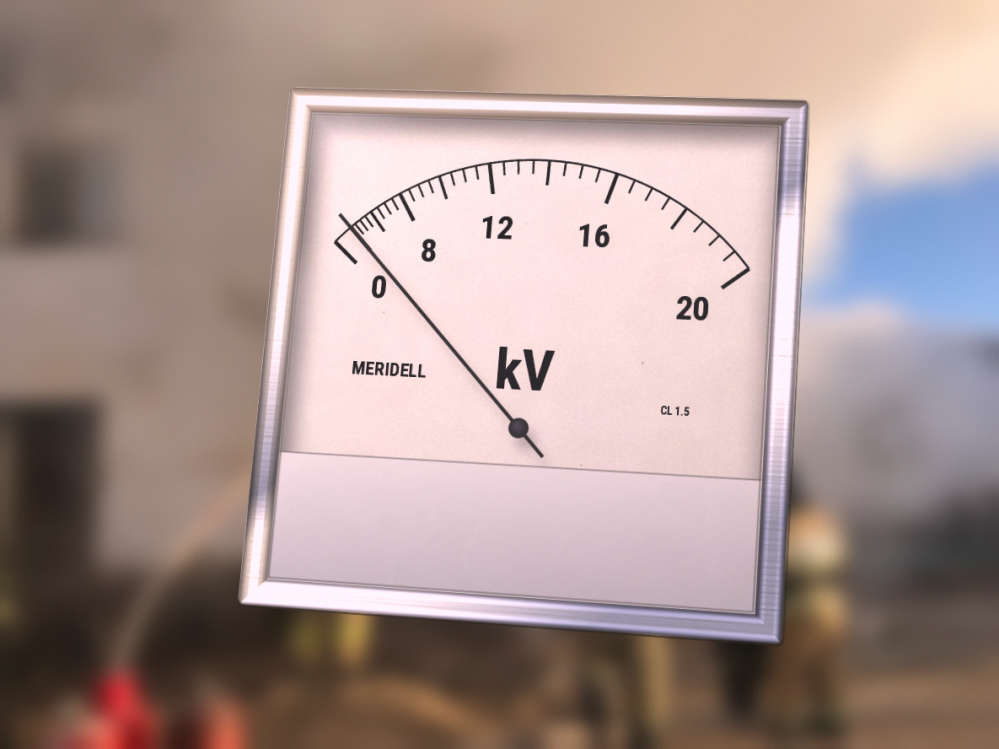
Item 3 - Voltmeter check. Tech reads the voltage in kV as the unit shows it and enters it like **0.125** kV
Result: **4** kV
